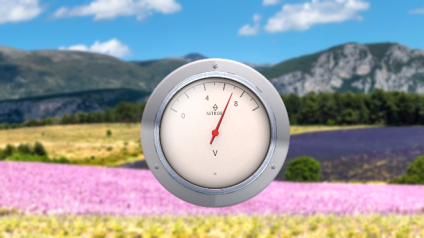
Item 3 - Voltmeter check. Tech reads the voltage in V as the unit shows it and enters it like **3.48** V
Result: **7** V
